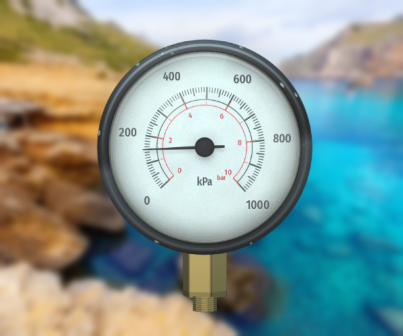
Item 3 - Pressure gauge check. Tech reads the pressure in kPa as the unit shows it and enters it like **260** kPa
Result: **150** kPa
